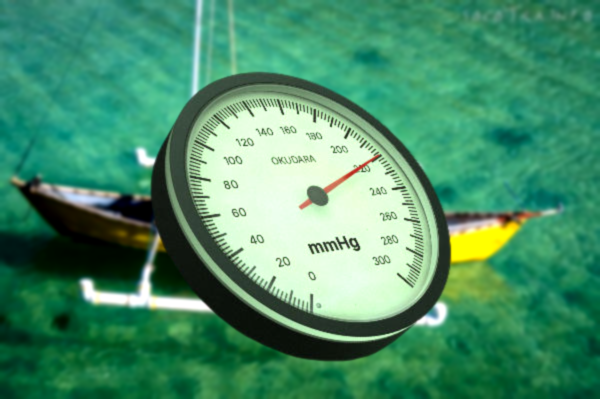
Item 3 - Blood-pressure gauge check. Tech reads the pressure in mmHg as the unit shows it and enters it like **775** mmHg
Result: **220** mmHg
